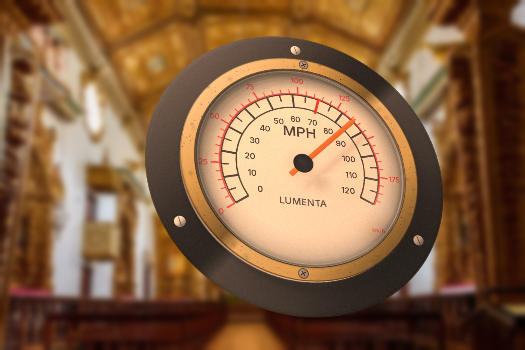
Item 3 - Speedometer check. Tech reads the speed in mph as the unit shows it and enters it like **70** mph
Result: **85** mph
